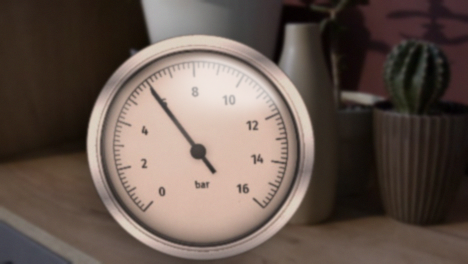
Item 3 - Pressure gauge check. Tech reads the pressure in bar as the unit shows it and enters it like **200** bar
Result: **6** bar
